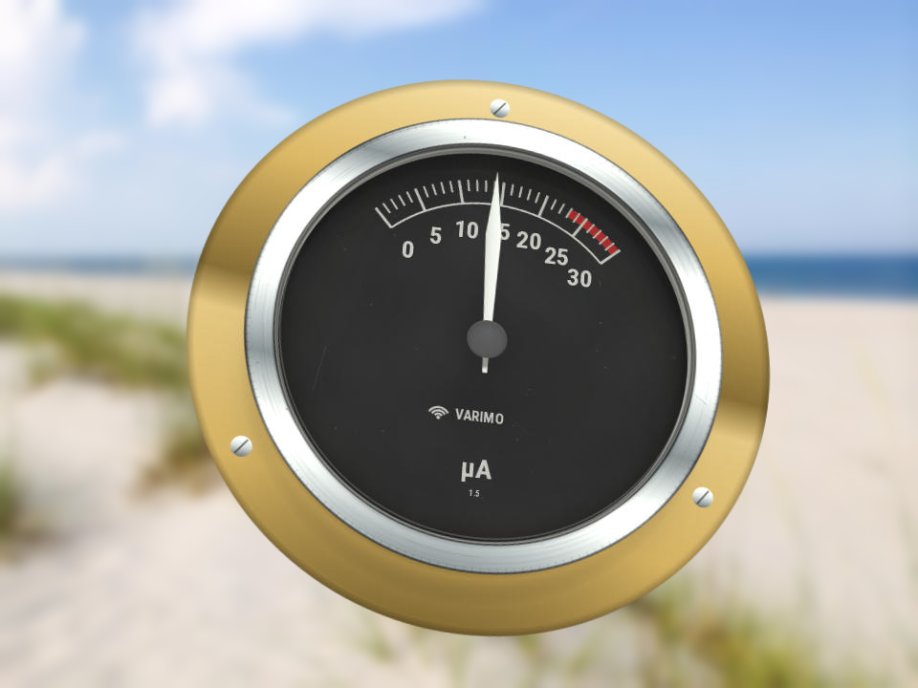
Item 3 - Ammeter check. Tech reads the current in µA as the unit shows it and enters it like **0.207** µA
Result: **14** µA
